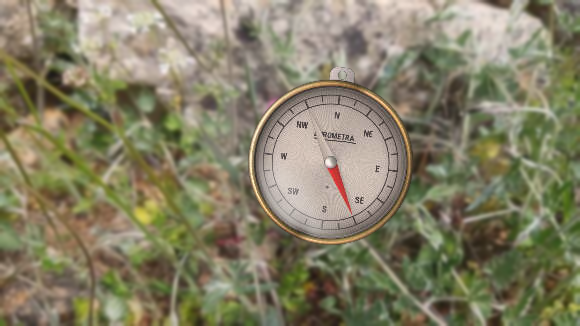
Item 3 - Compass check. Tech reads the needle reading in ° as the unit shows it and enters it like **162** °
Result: **150** °
